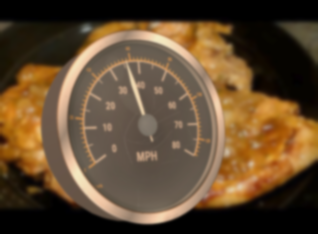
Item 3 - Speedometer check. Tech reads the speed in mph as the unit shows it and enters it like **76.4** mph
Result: **35** mph
